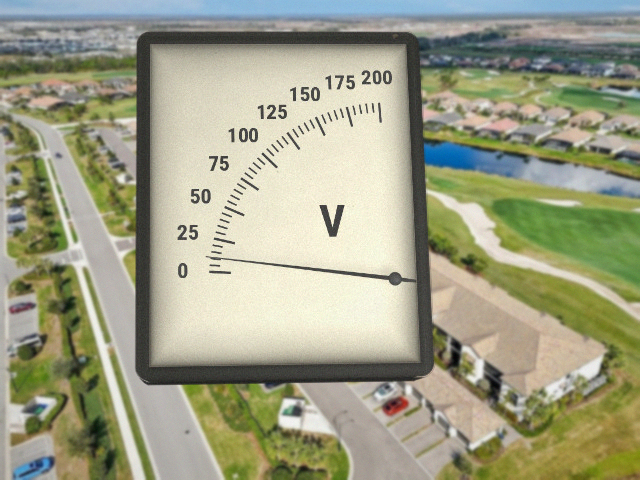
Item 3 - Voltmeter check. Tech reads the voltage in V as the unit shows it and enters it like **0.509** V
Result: **10** V
